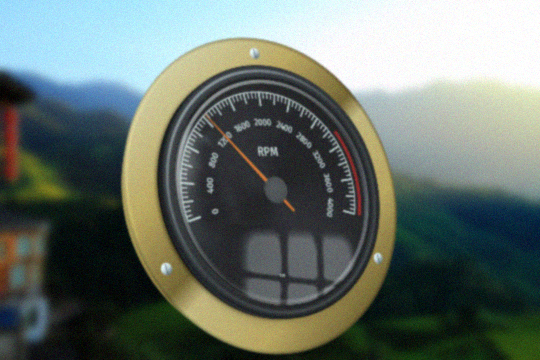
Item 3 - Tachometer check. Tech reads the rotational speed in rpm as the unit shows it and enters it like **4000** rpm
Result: **1200** rpm
